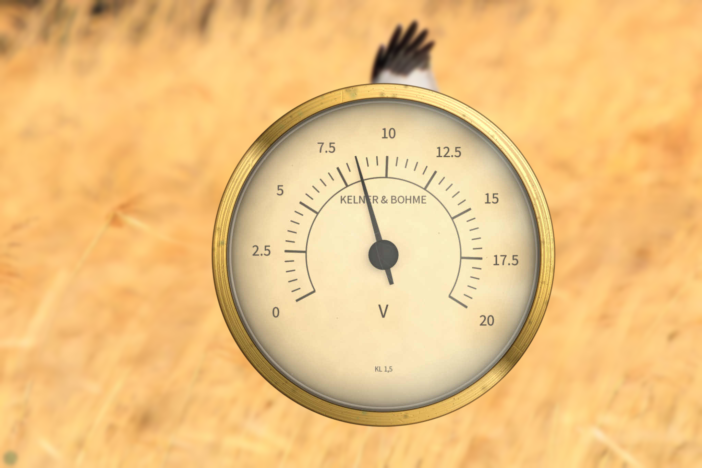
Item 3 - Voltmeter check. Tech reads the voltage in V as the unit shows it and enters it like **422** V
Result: **8.5** V
